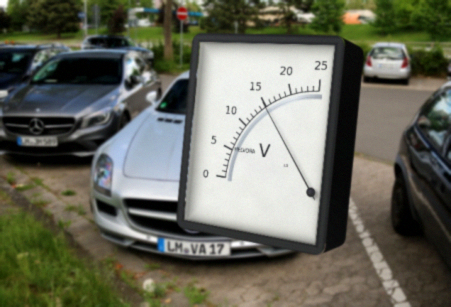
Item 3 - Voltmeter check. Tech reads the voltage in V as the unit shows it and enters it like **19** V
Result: **15** V
